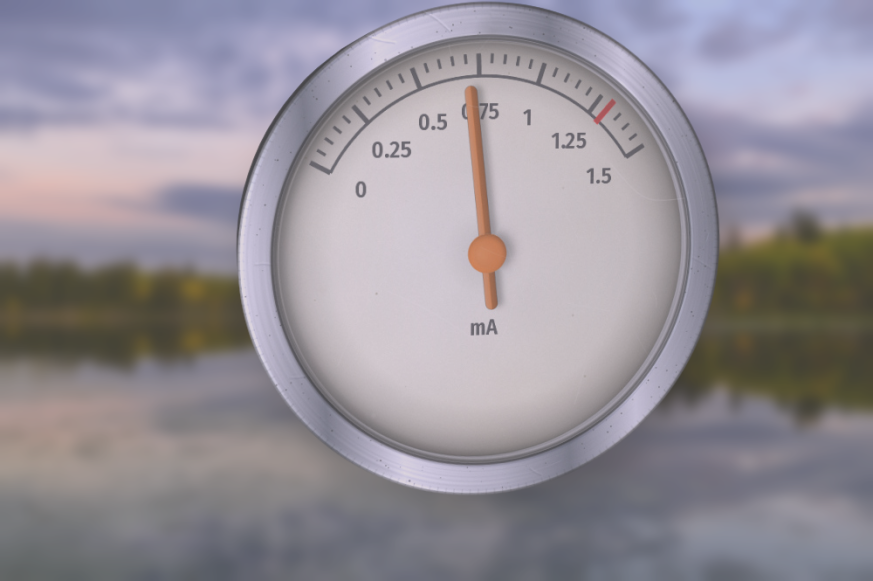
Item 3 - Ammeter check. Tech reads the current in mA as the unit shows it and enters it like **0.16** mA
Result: **0.7** mA
